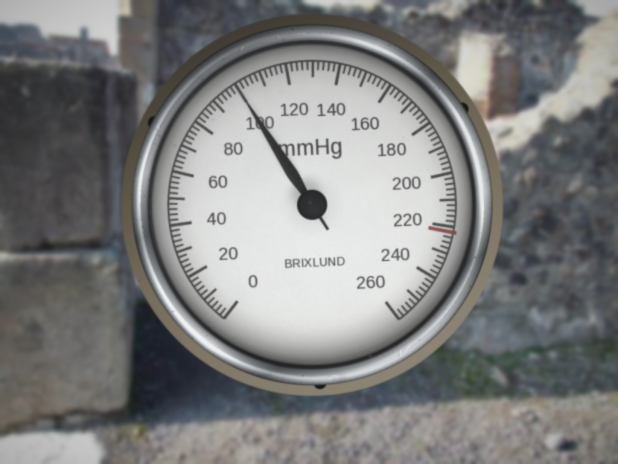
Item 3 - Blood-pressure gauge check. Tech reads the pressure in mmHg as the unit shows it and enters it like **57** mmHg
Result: **100** mmHg
